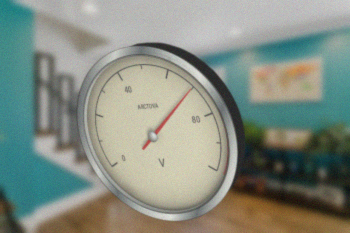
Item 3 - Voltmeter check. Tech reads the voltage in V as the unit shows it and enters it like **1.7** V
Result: **70** V
